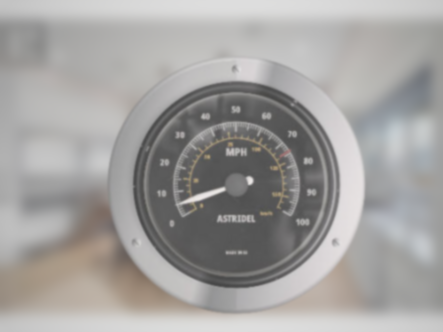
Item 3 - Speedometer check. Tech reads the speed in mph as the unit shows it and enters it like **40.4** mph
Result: **5** mph
